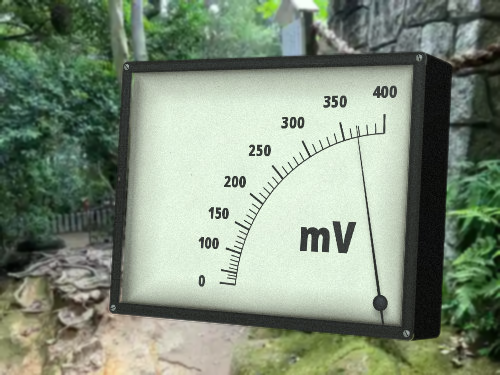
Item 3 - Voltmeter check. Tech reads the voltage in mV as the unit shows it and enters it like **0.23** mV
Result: **370** mV
